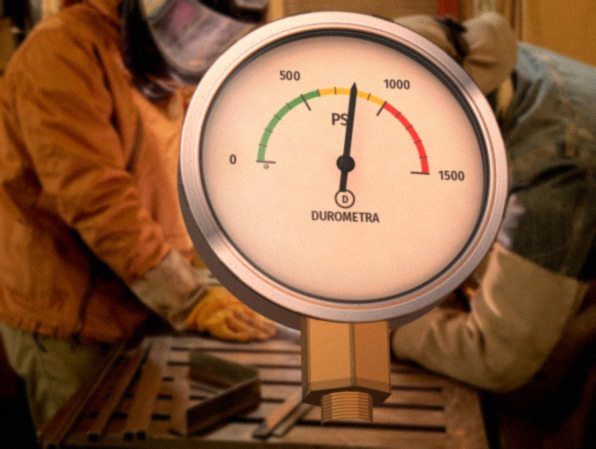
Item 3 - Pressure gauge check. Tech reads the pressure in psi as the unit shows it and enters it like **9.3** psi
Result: **800** psi
